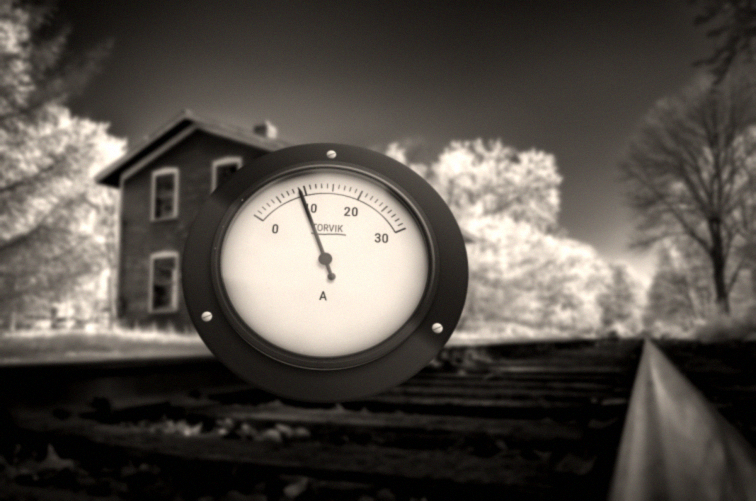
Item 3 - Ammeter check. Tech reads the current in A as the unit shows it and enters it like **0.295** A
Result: **9** A
